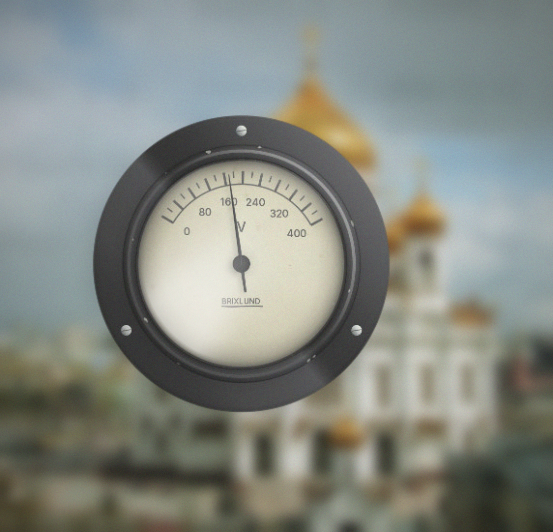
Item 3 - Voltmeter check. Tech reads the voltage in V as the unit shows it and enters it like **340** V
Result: **170** V
